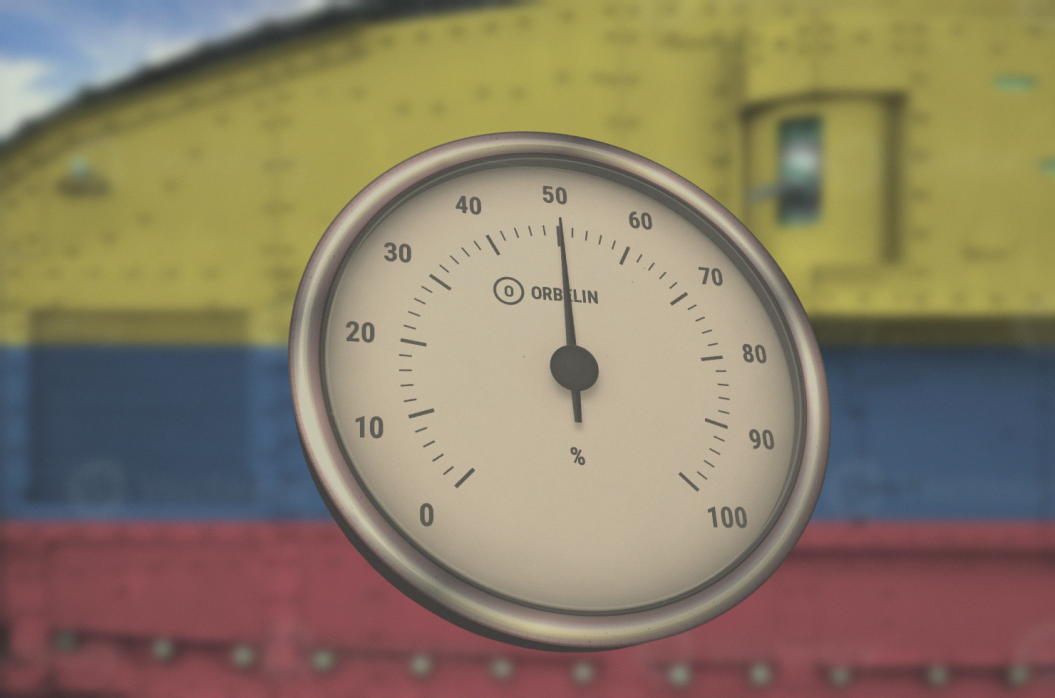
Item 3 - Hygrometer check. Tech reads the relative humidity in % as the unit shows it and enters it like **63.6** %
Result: **50** %
